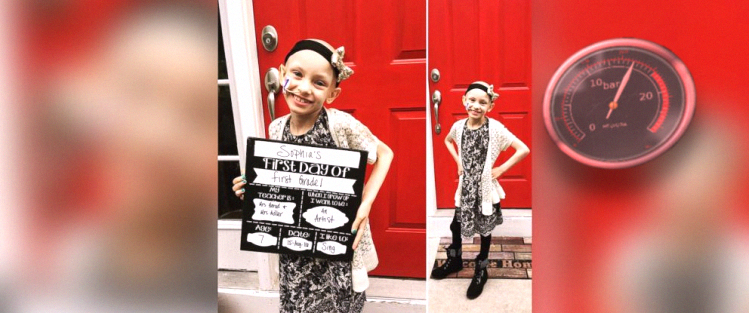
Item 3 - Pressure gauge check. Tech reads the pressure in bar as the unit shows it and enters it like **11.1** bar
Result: **15** bar
